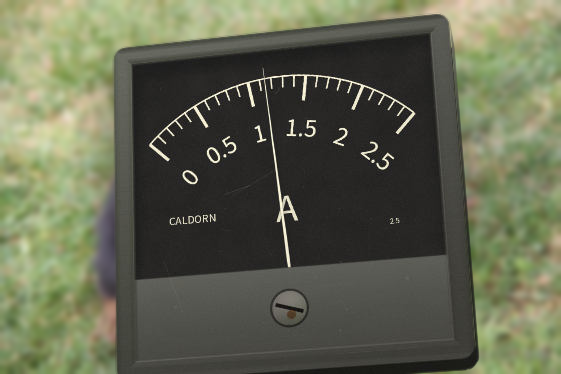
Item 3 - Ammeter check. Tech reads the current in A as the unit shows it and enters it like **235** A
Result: **1.15** A
